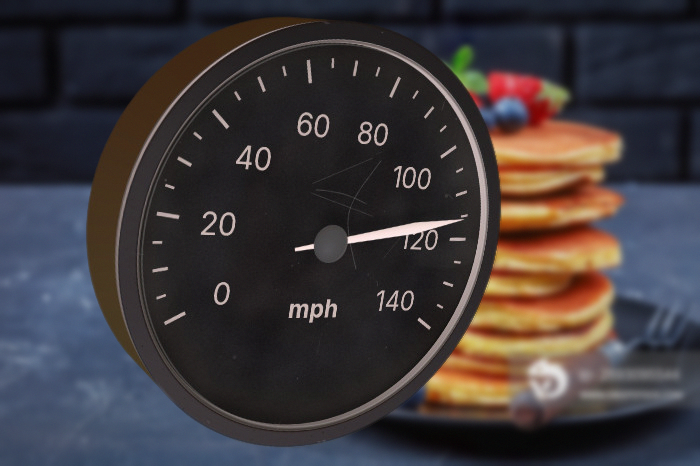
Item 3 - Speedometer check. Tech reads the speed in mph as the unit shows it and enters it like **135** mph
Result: **115** mph
